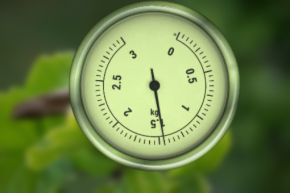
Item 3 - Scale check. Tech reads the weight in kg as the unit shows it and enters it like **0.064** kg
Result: **1.45** kg
